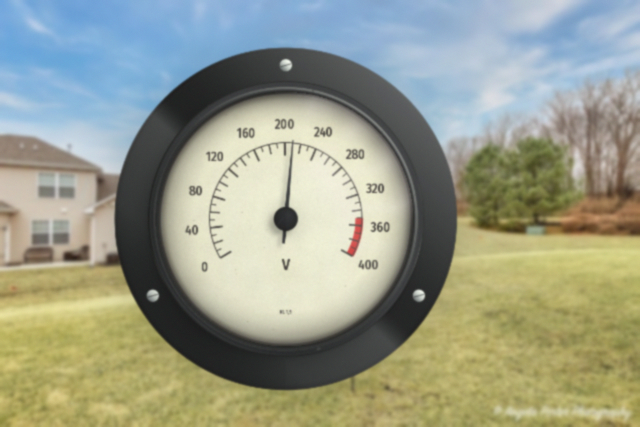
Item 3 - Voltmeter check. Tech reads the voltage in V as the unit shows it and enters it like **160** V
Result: **210** V
